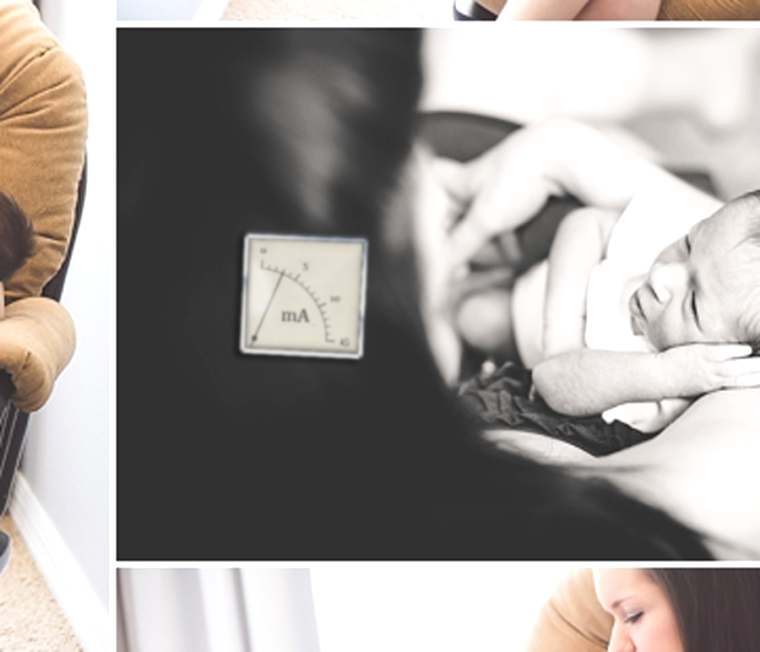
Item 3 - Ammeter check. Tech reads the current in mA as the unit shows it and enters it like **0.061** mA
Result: **3** mA
